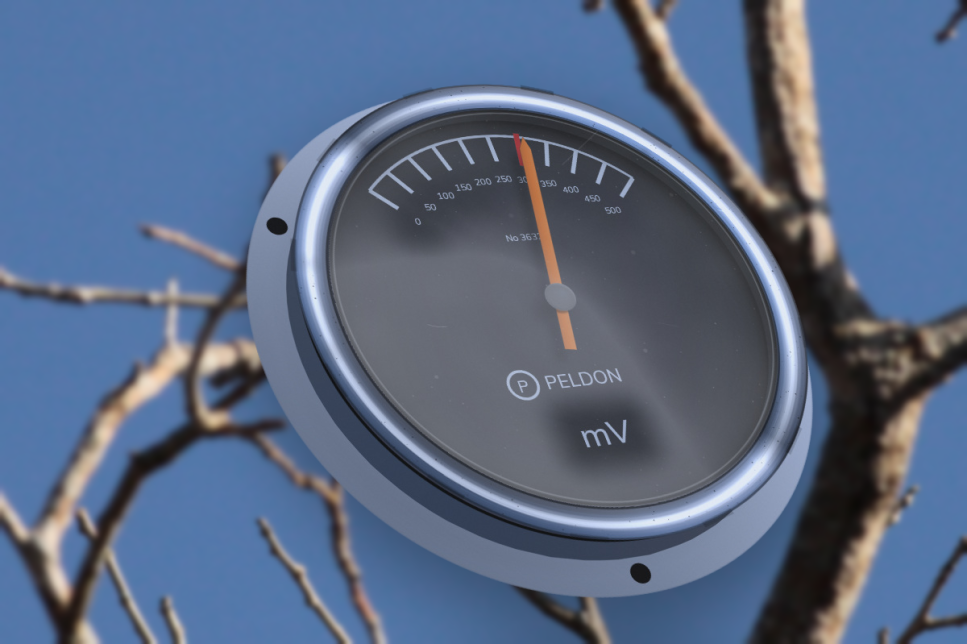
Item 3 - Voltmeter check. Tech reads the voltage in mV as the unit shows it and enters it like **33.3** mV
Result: **300** mV
